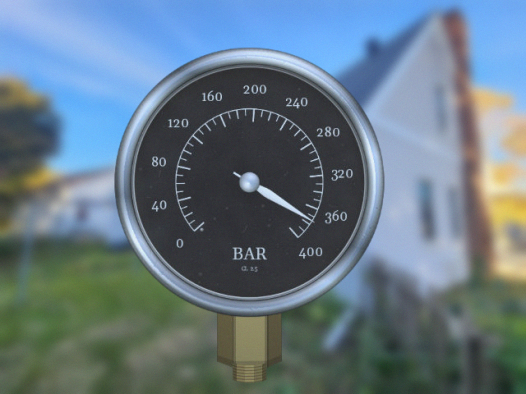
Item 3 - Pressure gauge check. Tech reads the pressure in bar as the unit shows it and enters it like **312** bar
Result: **375** bar
